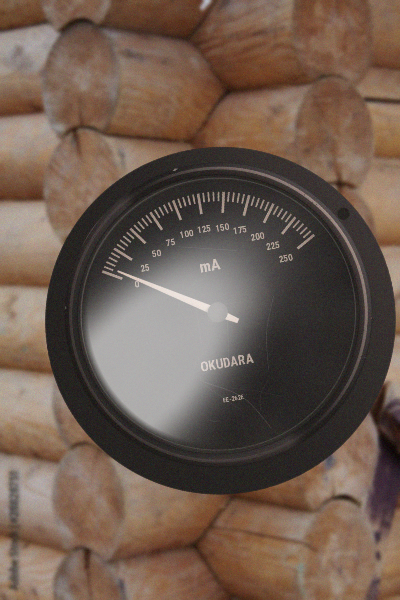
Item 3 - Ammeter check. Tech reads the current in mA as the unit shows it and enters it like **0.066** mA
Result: **5** mA
